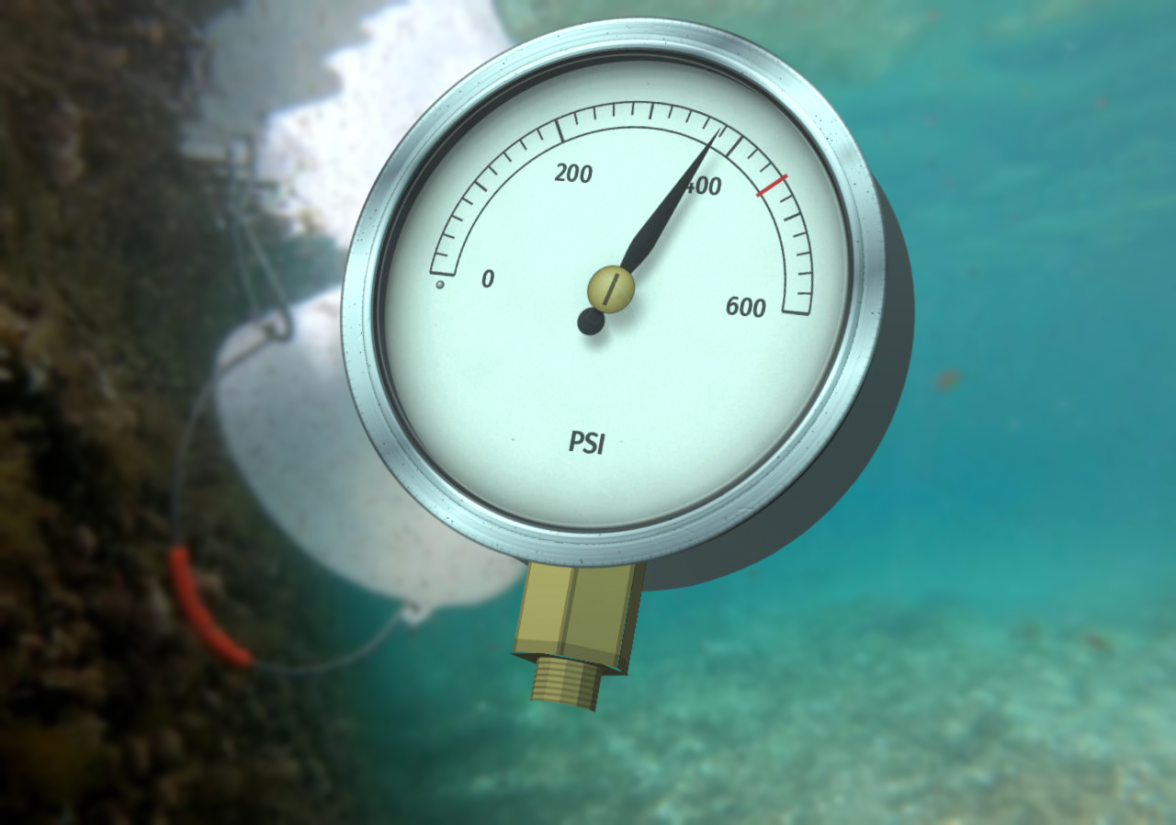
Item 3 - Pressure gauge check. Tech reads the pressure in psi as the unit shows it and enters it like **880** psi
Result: **380** psi
